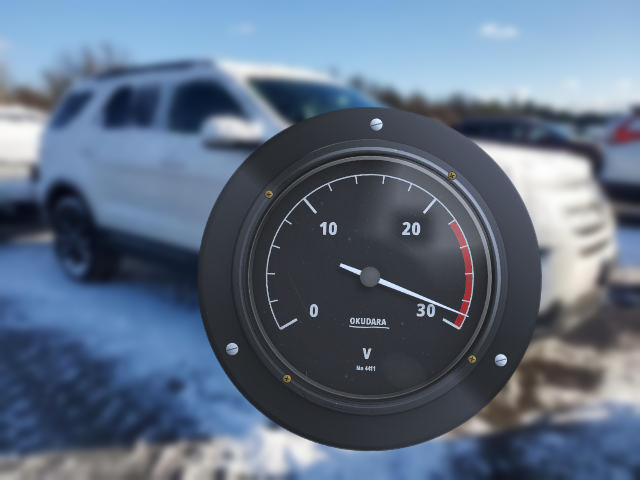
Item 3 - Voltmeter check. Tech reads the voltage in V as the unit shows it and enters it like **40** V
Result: **29** V
